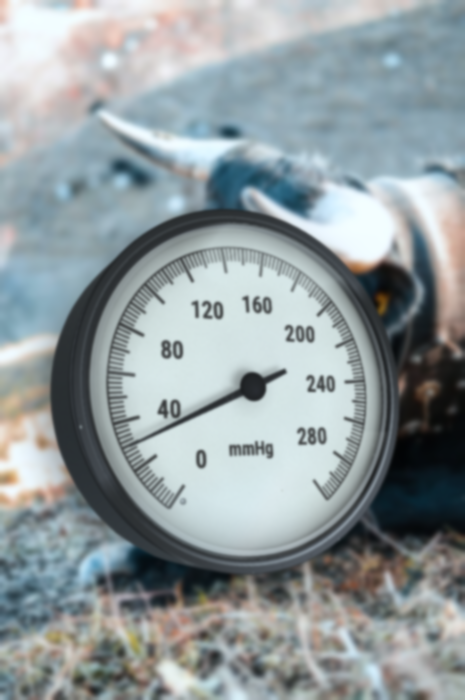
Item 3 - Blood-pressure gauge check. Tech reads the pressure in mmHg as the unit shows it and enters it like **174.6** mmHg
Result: **30** mmHg
